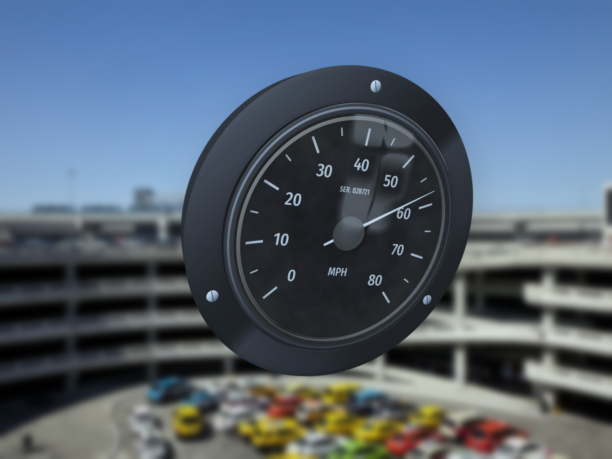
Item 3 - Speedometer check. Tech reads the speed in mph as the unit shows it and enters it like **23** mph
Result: **57.5** mph
